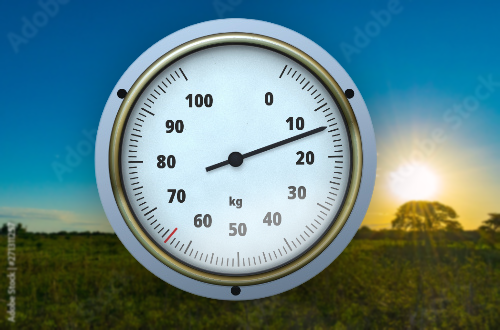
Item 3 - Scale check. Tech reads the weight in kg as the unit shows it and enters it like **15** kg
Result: **14** kg
